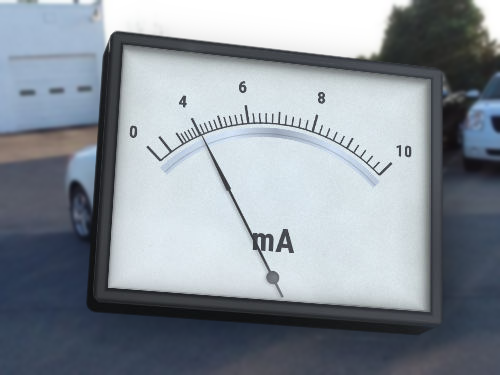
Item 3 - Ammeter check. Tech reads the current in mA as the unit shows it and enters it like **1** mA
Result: **4** mA
